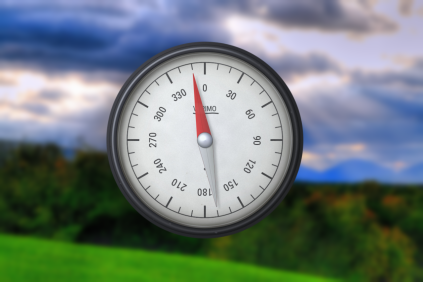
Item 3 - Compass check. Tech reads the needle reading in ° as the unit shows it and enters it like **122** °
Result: **350** °
